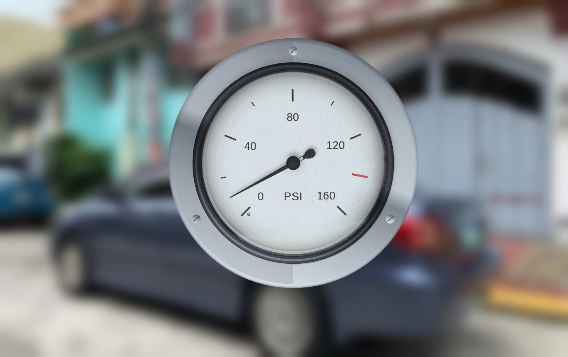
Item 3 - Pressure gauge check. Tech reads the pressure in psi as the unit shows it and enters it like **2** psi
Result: **10** psi
